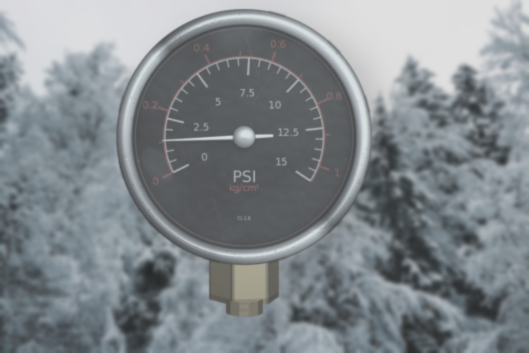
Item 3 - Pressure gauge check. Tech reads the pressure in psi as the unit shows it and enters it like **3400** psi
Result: **1.5** psi
